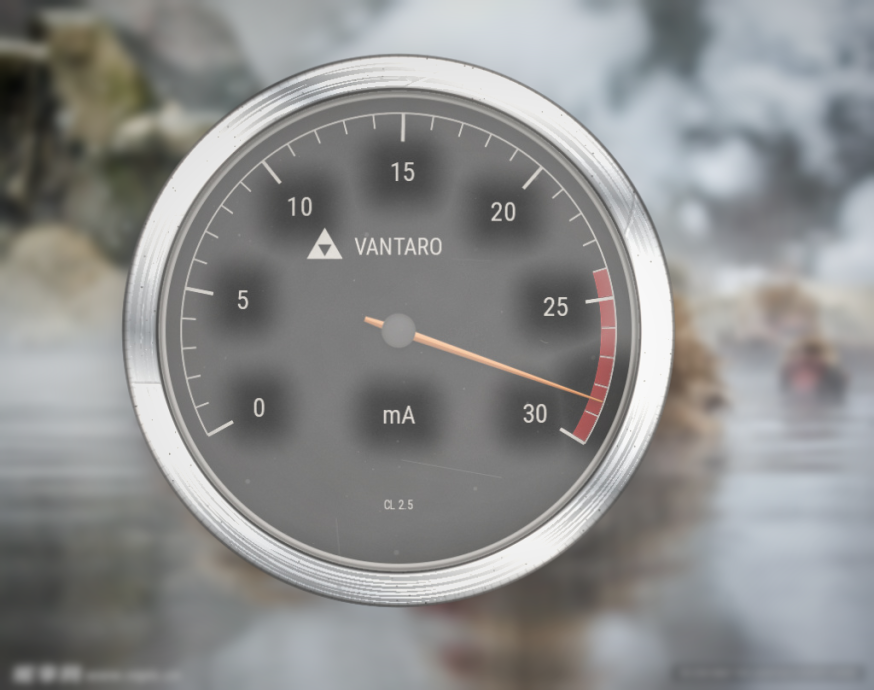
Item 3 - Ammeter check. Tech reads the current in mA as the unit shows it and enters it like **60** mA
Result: **28.5** mA
